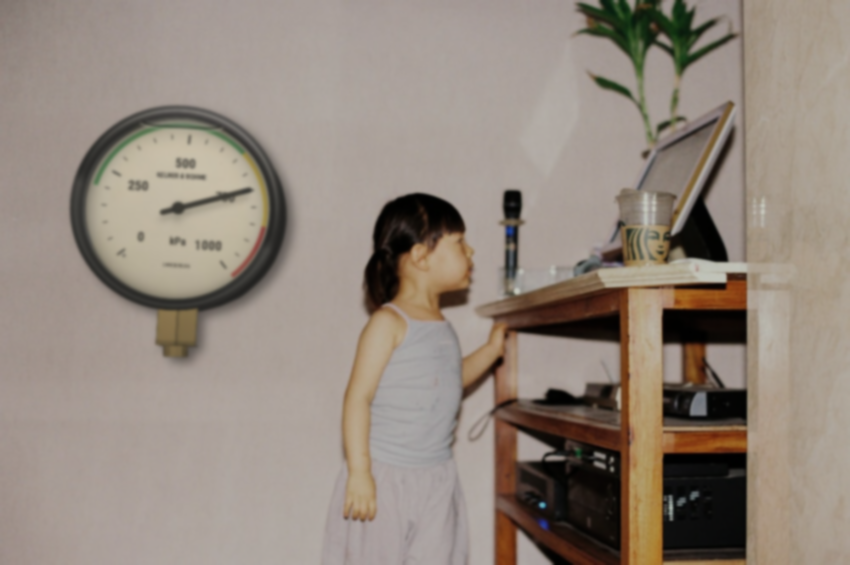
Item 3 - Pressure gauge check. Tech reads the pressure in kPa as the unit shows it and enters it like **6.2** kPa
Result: **750** kPa
